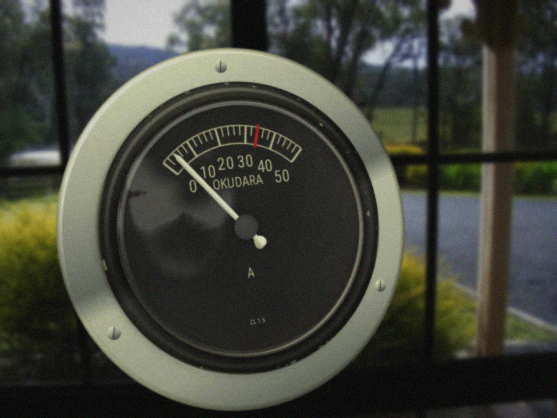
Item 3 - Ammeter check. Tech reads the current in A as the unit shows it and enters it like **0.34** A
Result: **4** A
